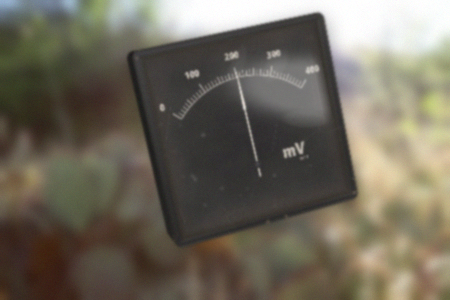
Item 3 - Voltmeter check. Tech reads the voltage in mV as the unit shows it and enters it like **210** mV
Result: **200** mV
